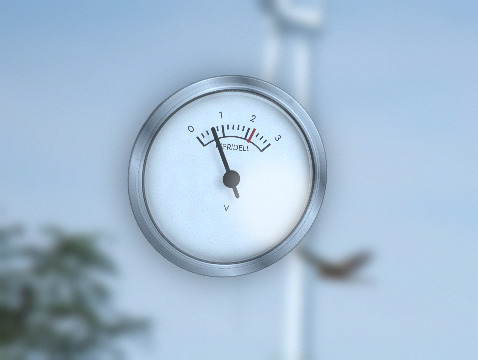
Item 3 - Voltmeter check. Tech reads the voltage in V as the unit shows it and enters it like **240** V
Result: **0.6** V
